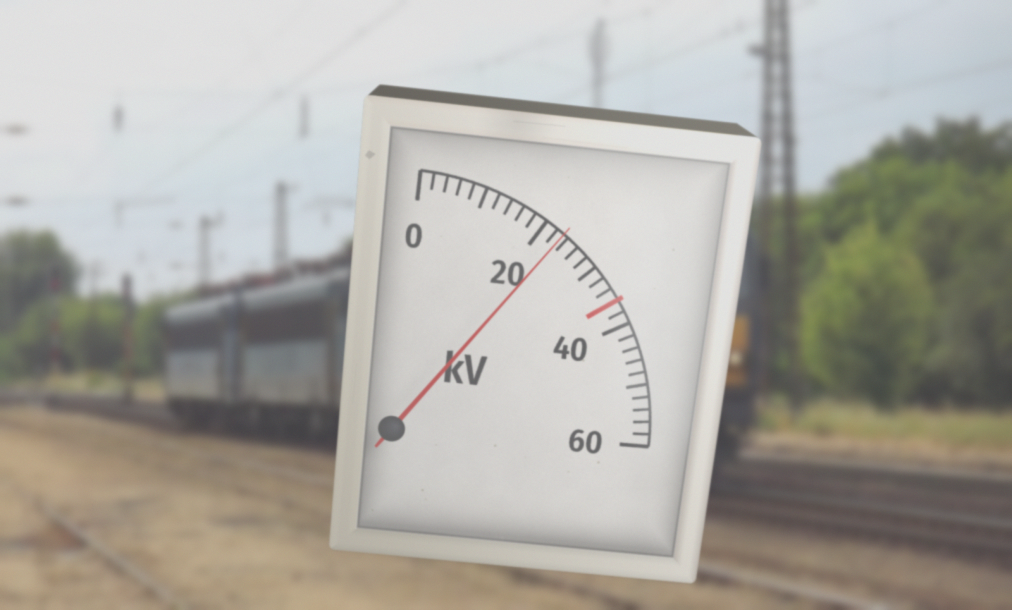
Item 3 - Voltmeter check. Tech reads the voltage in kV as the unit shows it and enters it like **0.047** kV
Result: **23** kV
